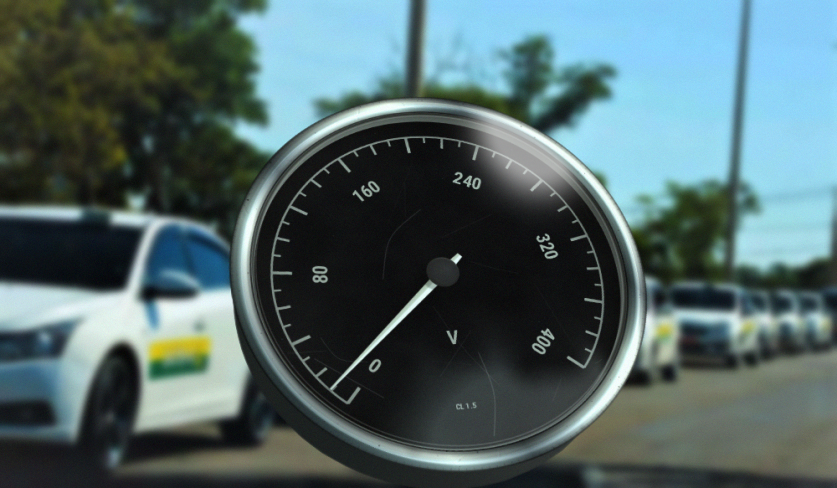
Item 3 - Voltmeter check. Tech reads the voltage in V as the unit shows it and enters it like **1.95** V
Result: **10** V
